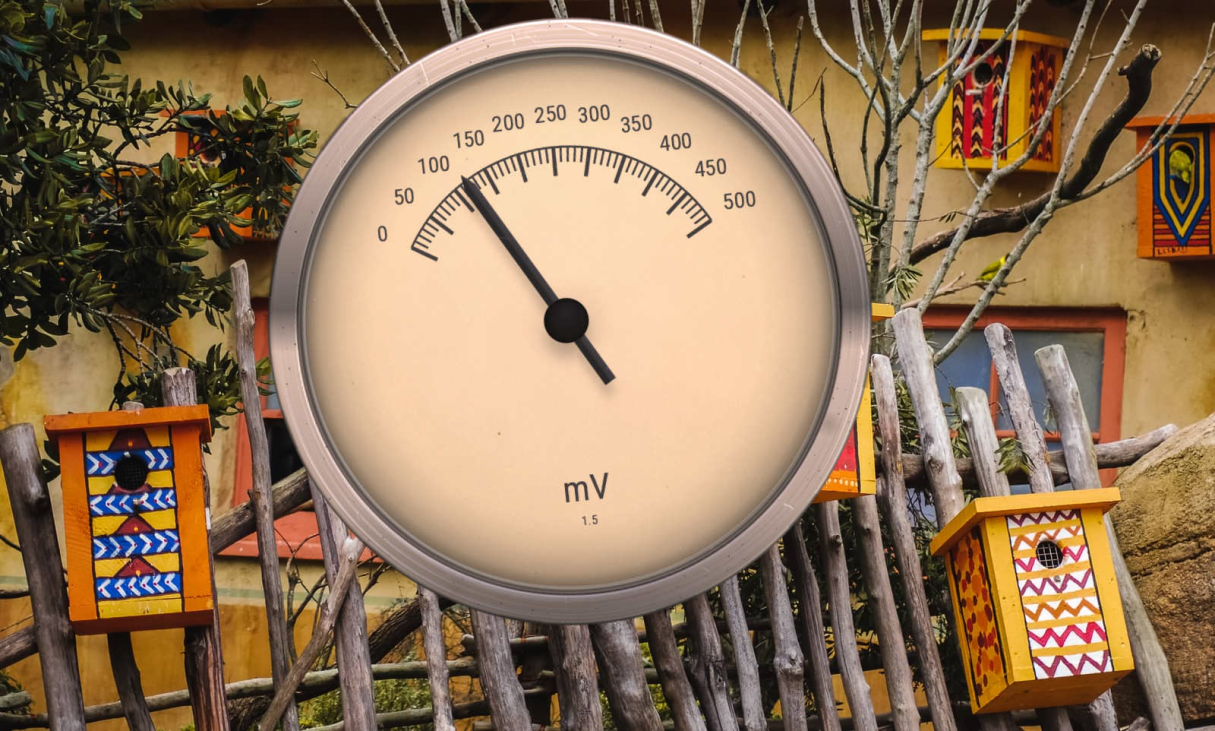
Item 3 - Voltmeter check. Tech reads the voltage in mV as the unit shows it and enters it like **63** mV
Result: **120** mV
